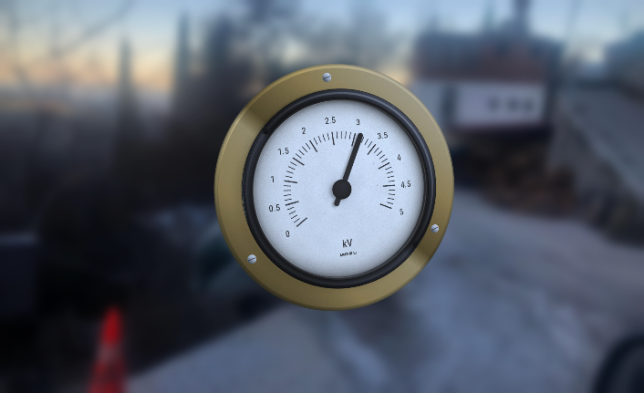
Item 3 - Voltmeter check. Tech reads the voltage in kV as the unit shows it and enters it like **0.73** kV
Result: **3.1** kV
